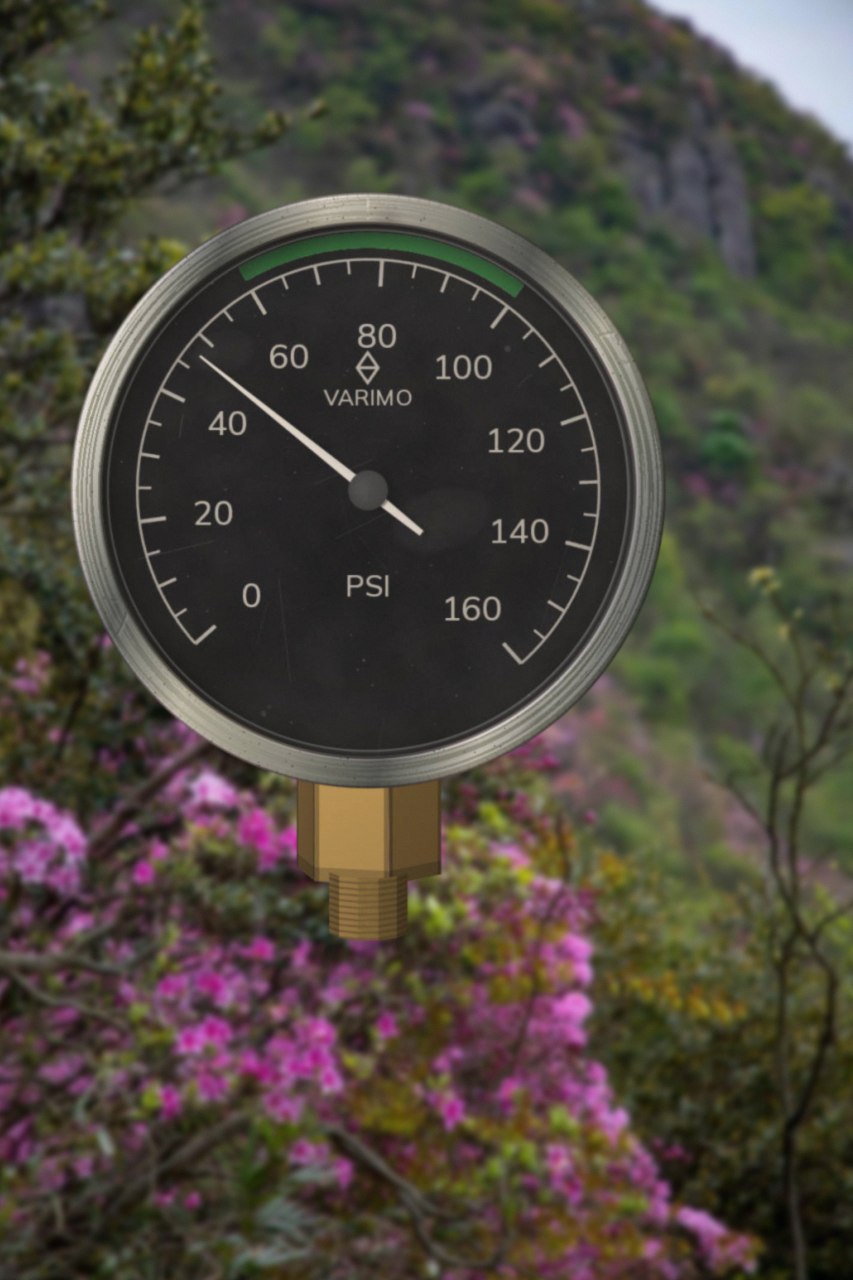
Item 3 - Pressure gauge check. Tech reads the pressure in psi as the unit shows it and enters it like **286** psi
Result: **47.5** psi
